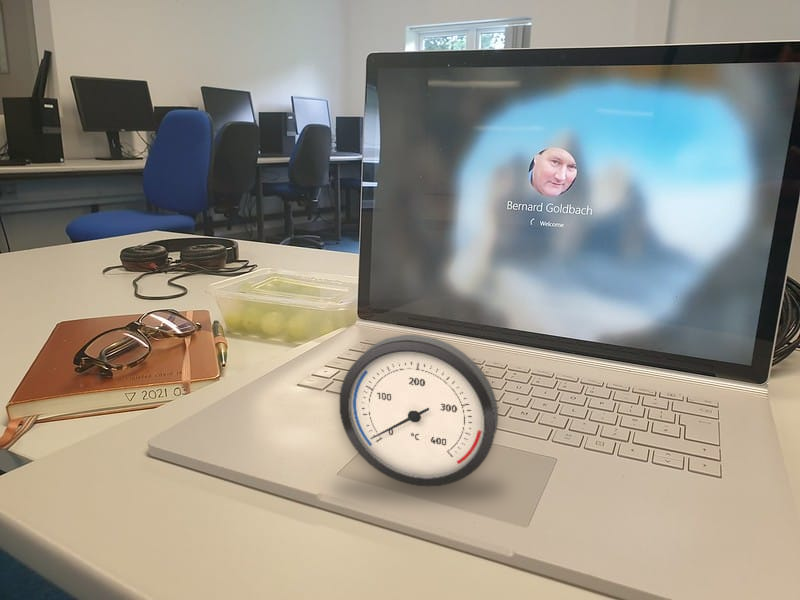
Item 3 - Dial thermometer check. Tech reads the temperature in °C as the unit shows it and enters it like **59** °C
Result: **10** °C
